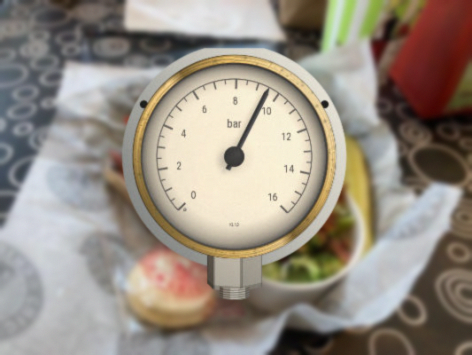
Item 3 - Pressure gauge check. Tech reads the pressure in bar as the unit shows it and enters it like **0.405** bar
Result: **9.5** bar
